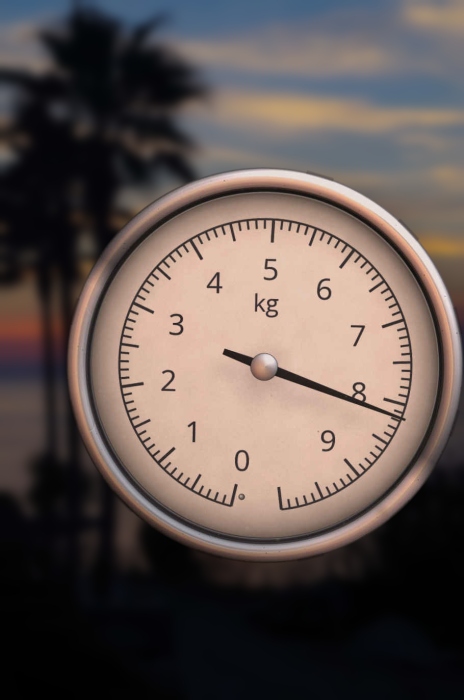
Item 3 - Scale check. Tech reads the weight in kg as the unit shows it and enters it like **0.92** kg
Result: **8.15** kg
